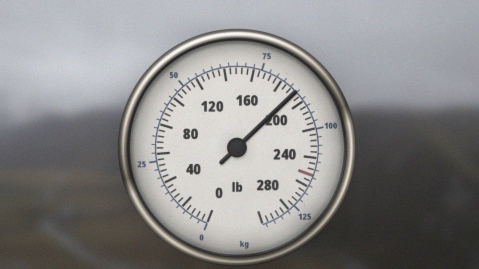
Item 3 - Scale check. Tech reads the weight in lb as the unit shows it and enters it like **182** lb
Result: **192** lb
